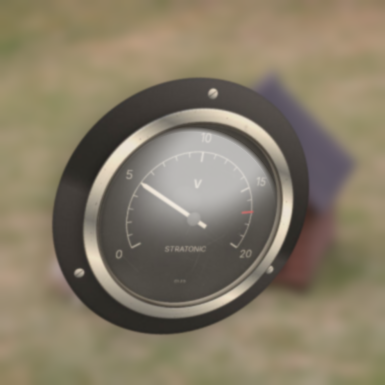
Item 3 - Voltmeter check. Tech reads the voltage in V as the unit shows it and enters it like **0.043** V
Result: **5** V
